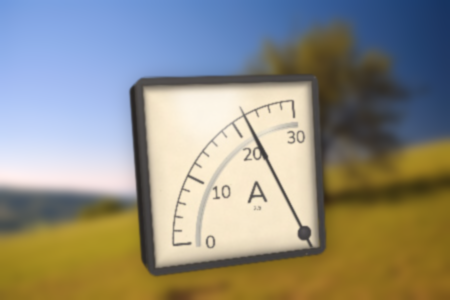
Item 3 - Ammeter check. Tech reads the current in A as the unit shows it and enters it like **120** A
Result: **22** A
